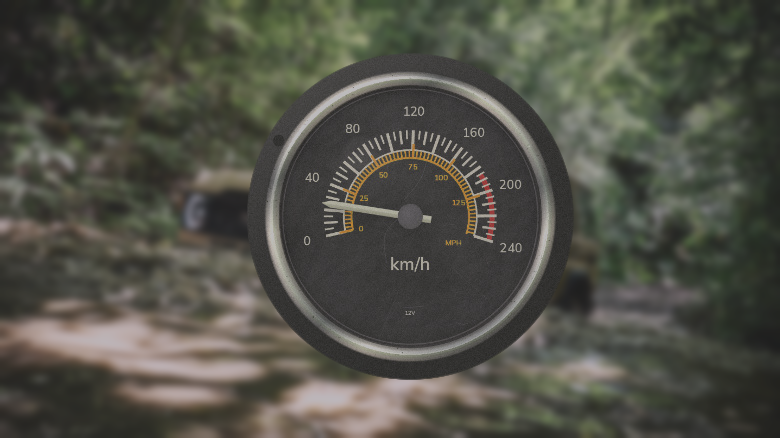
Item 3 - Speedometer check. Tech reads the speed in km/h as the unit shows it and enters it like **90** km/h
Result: **25** km/h
